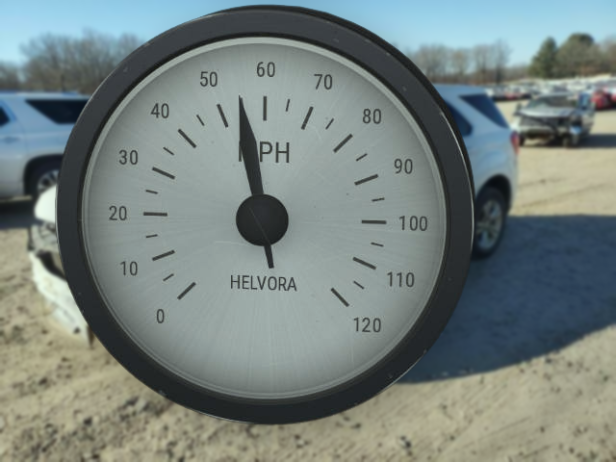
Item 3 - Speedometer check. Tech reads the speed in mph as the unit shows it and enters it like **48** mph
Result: **55** mph
